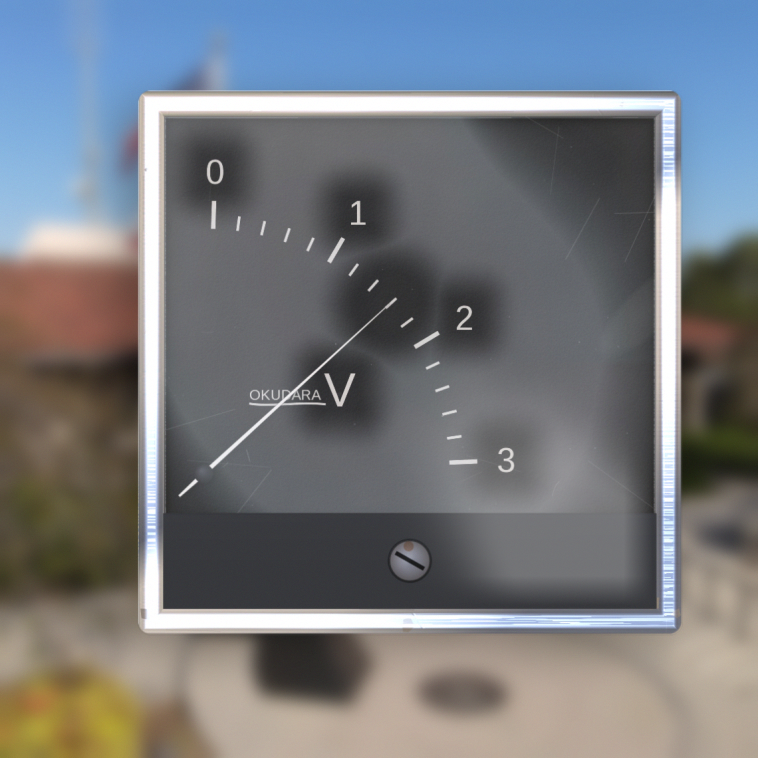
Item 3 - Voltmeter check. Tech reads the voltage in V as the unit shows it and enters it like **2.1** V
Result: **1.6** V
